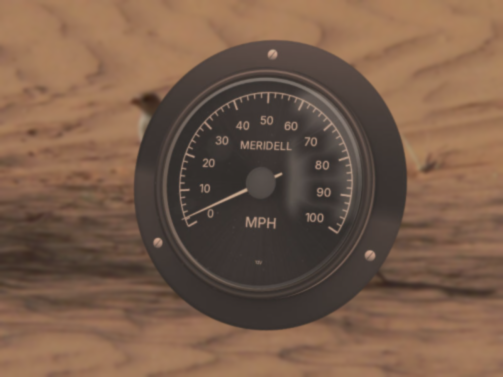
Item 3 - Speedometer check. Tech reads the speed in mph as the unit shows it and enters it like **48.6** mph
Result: **2** mph
